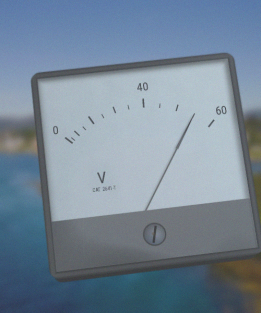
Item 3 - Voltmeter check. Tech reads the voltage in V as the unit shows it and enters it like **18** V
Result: **55** V
